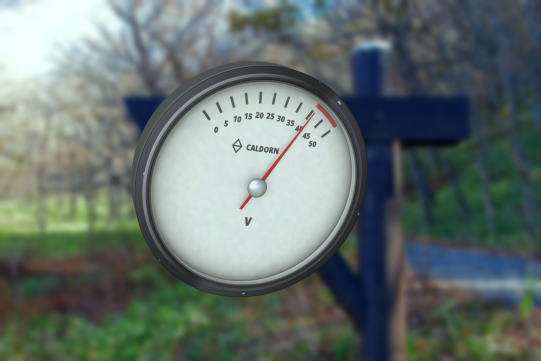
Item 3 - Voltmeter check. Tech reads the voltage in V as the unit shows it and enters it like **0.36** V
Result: **40** V
